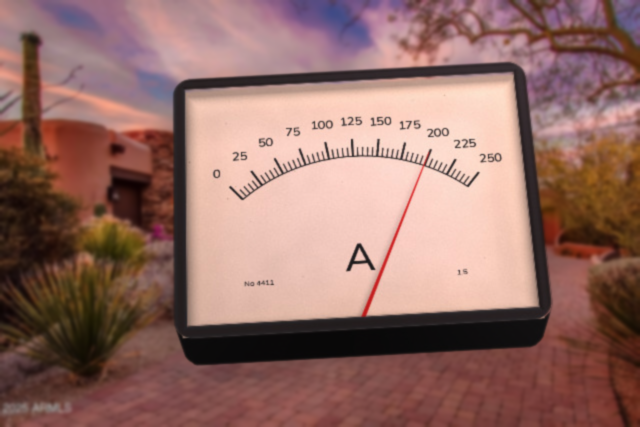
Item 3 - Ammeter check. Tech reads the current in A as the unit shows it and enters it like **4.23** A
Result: **200** A
